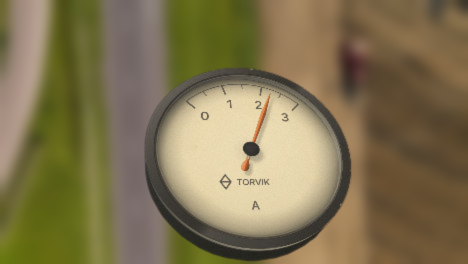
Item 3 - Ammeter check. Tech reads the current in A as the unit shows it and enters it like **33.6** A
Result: **2.25** A
